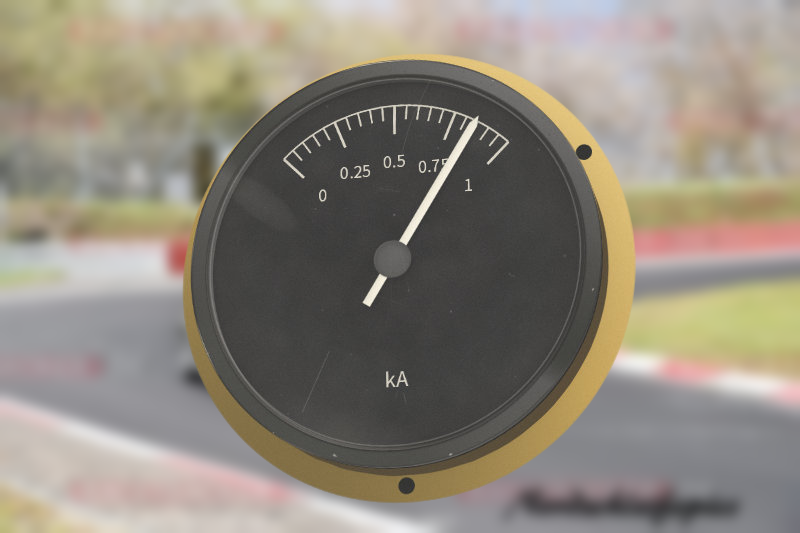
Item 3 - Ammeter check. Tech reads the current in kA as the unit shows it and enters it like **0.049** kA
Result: **0.85** kA
